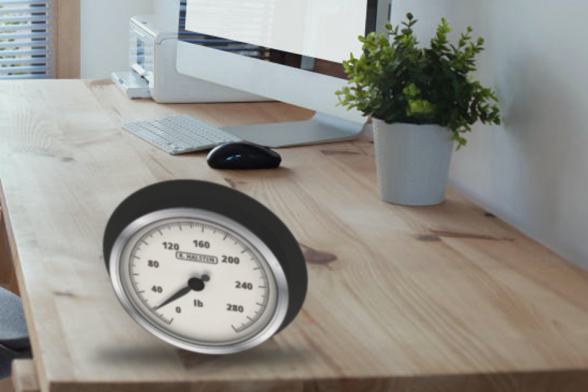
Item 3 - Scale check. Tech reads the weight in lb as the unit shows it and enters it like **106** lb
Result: **20** lb
